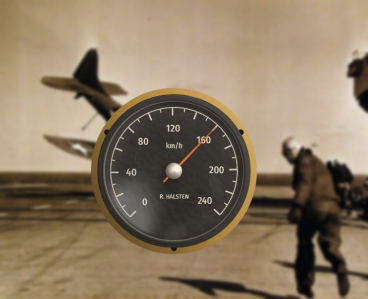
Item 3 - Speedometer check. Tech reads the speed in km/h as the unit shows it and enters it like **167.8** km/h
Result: **160** km/h
